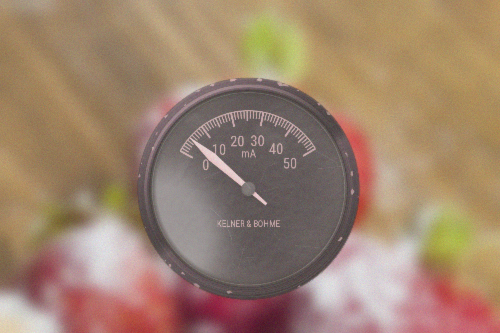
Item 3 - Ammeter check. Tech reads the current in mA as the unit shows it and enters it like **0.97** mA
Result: **5** mA
